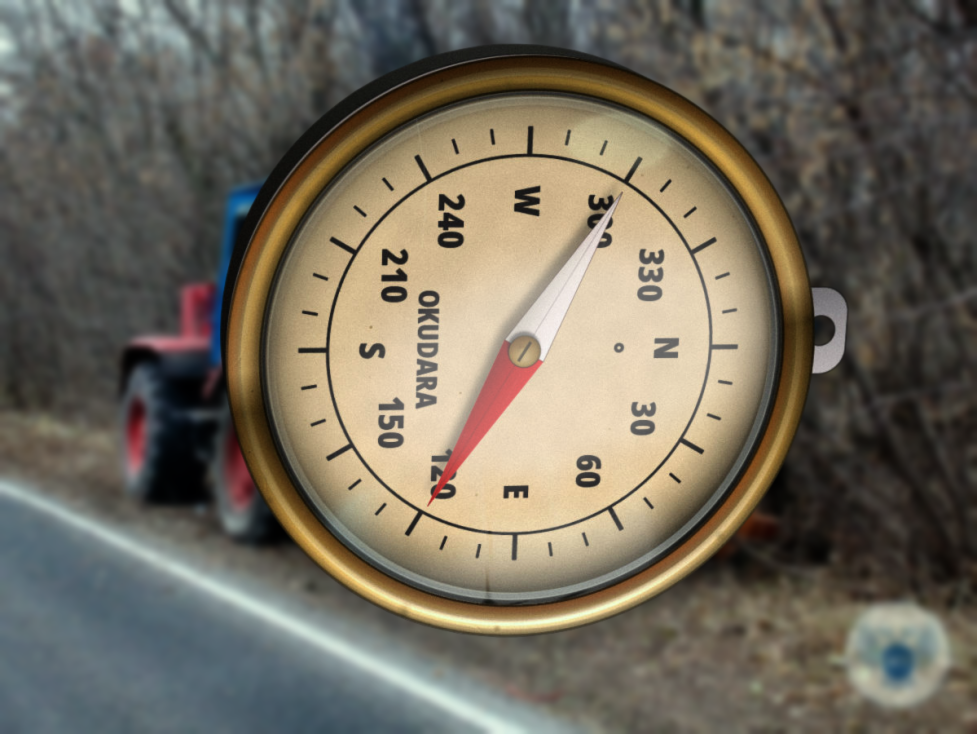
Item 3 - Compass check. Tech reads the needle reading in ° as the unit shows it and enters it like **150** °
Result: **120** °
